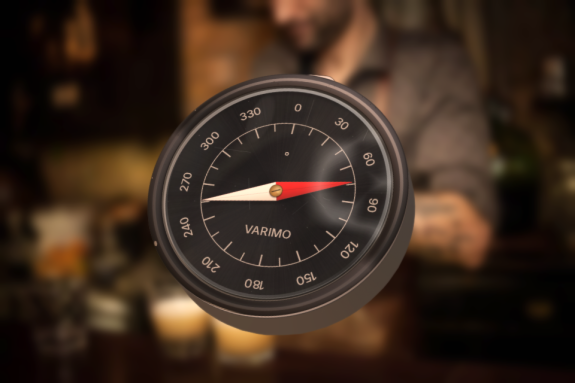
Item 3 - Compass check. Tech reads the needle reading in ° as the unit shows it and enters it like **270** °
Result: **75** °
